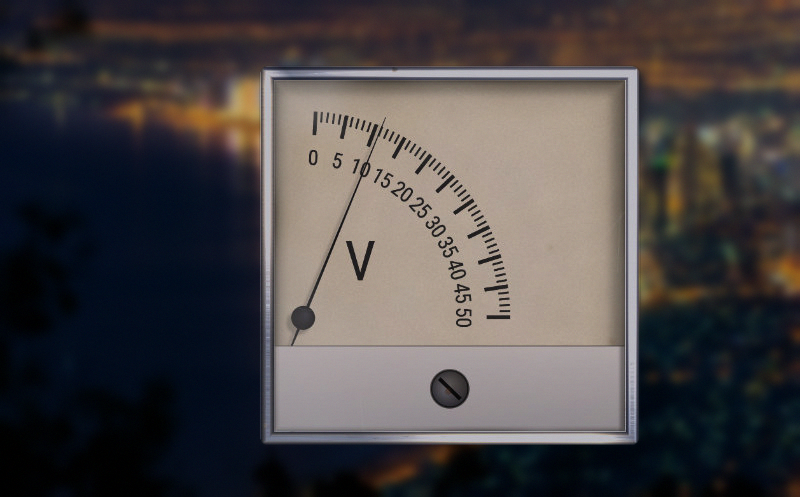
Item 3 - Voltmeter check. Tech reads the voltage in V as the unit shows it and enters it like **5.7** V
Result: **11** V
